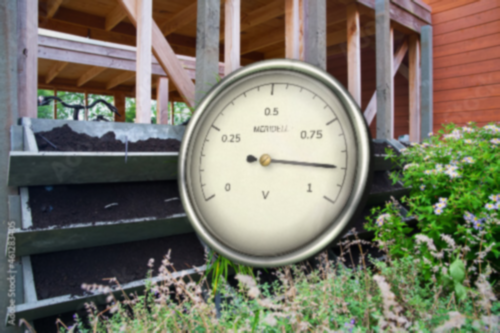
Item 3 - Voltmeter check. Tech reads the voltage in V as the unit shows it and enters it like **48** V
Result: **0.9** V
